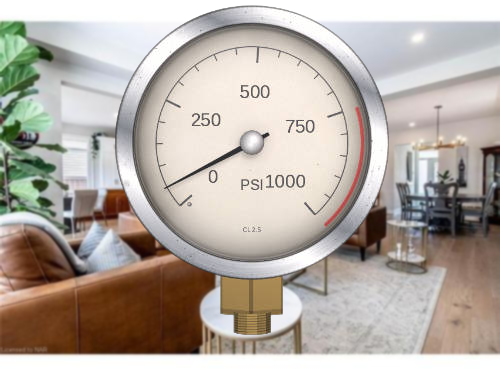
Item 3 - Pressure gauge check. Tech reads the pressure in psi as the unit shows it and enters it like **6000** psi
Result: **50** psi
